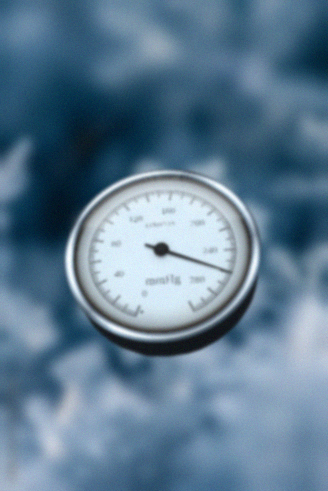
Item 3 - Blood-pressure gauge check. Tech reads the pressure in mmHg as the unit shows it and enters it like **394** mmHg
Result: **260** mmHg
